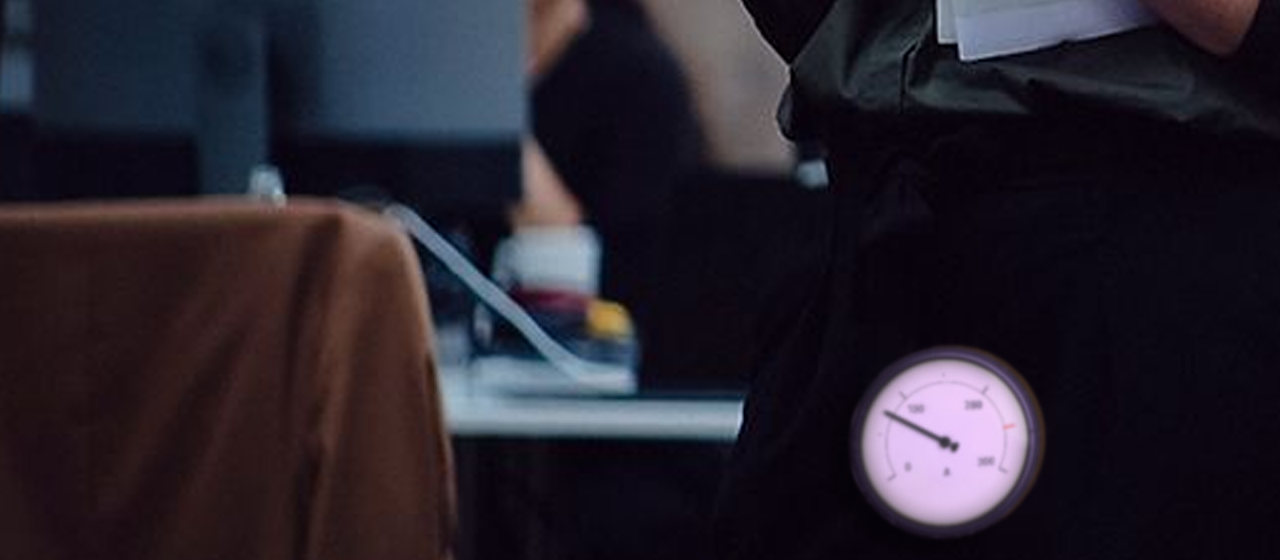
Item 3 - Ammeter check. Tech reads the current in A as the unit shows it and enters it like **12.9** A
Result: **75** A
